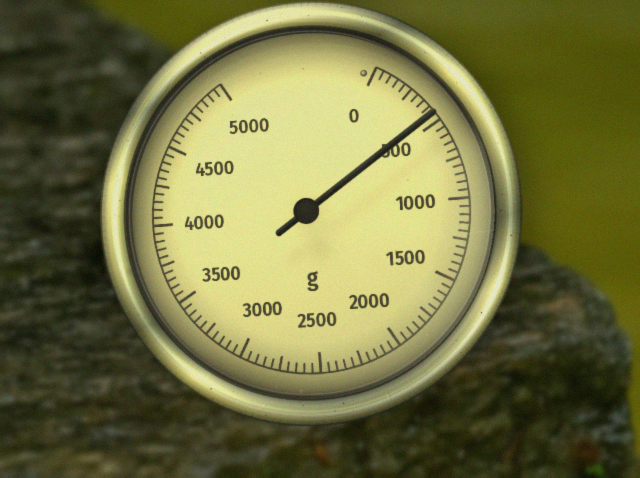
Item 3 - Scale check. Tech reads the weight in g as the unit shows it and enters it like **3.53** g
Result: **450** g
